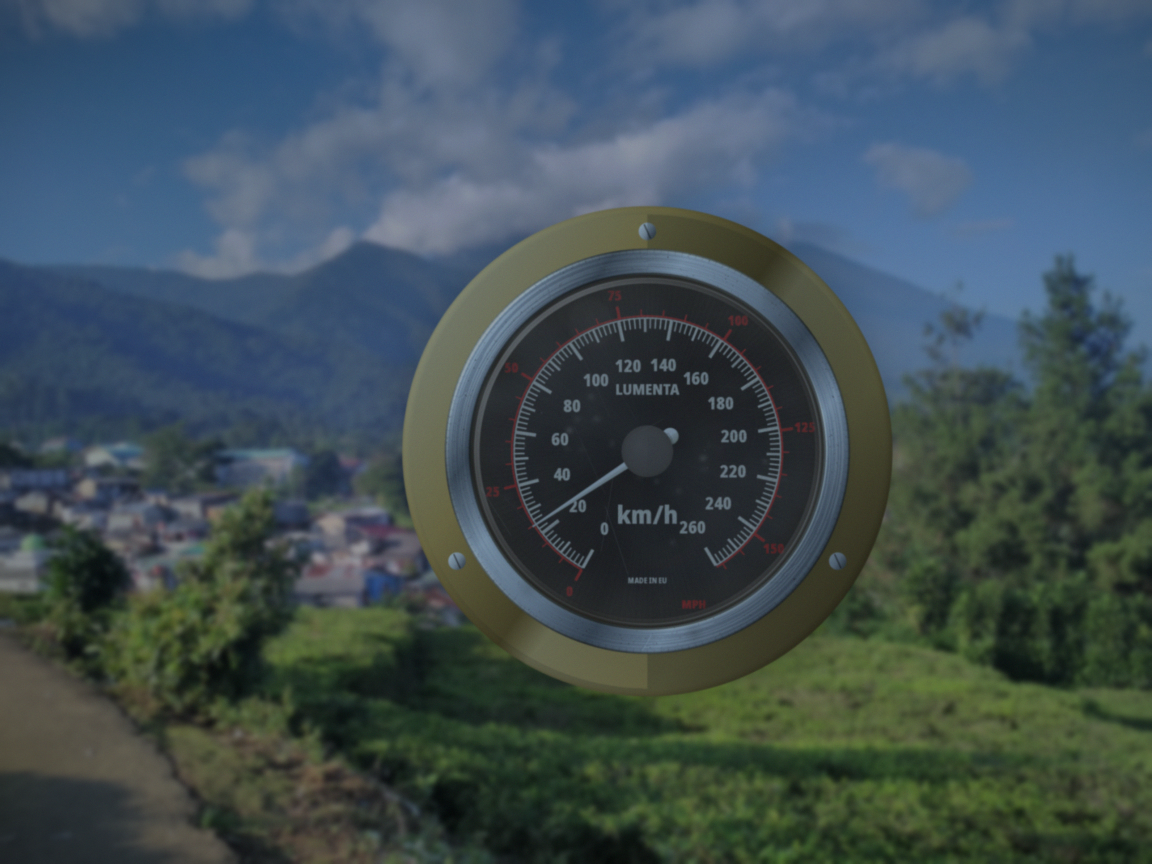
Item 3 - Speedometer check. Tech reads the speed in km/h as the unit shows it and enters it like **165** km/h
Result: **24** km/h
